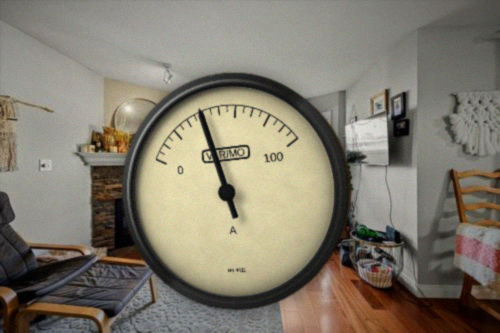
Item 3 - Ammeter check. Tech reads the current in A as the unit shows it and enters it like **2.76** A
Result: **40** A
